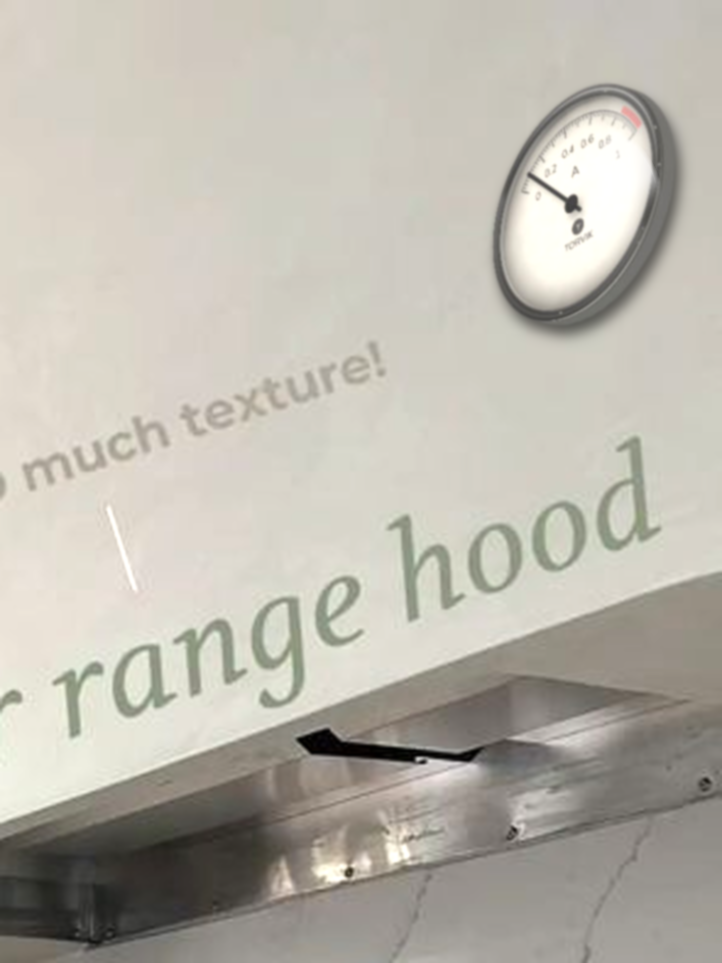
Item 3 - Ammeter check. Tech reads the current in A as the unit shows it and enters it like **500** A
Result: **0.1** A
